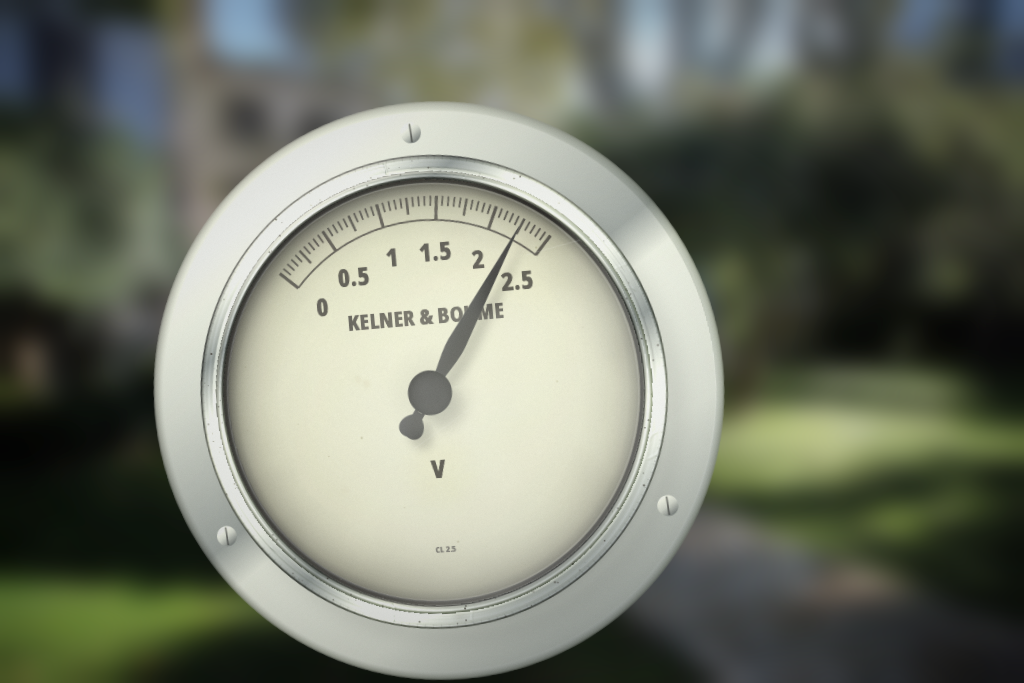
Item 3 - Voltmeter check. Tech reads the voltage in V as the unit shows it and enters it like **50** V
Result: **2.25** V
